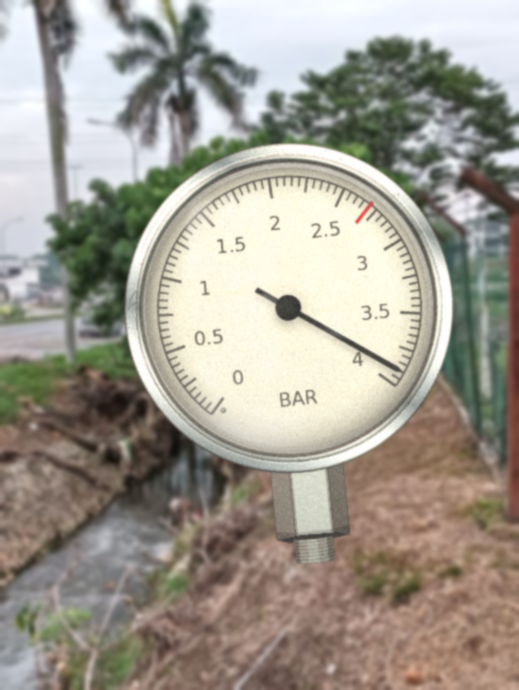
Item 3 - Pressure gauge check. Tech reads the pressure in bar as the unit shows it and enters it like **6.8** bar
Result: **3.9** bar
